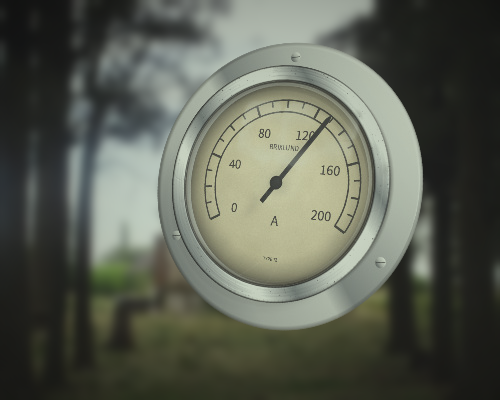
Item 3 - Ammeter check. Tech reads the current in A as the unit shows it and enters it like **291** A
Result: **130** A
